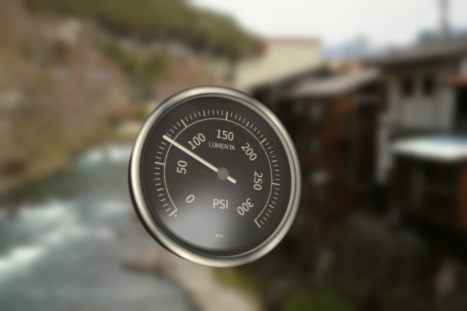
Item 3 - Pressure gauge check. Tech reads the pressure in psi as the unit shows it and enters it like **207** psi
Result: **75** psi
